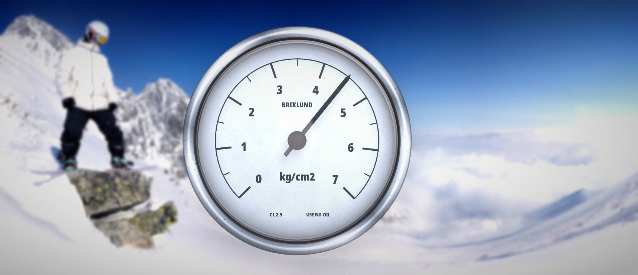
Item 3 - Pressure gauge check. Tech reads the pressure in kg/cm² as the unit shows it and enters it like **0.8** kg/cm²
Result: **4.5** kg/cm²
